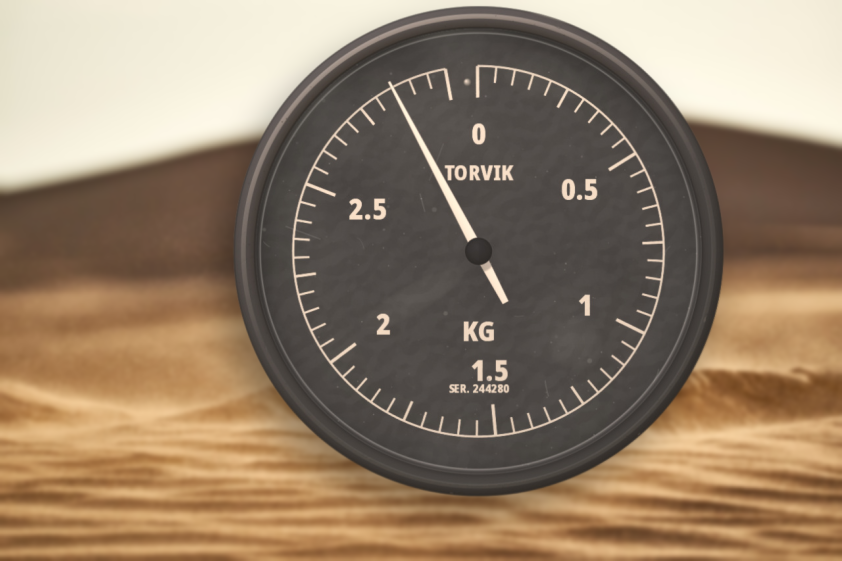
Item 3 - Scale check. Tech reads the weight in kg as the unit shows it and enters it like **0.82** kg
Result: **2.85** kg
